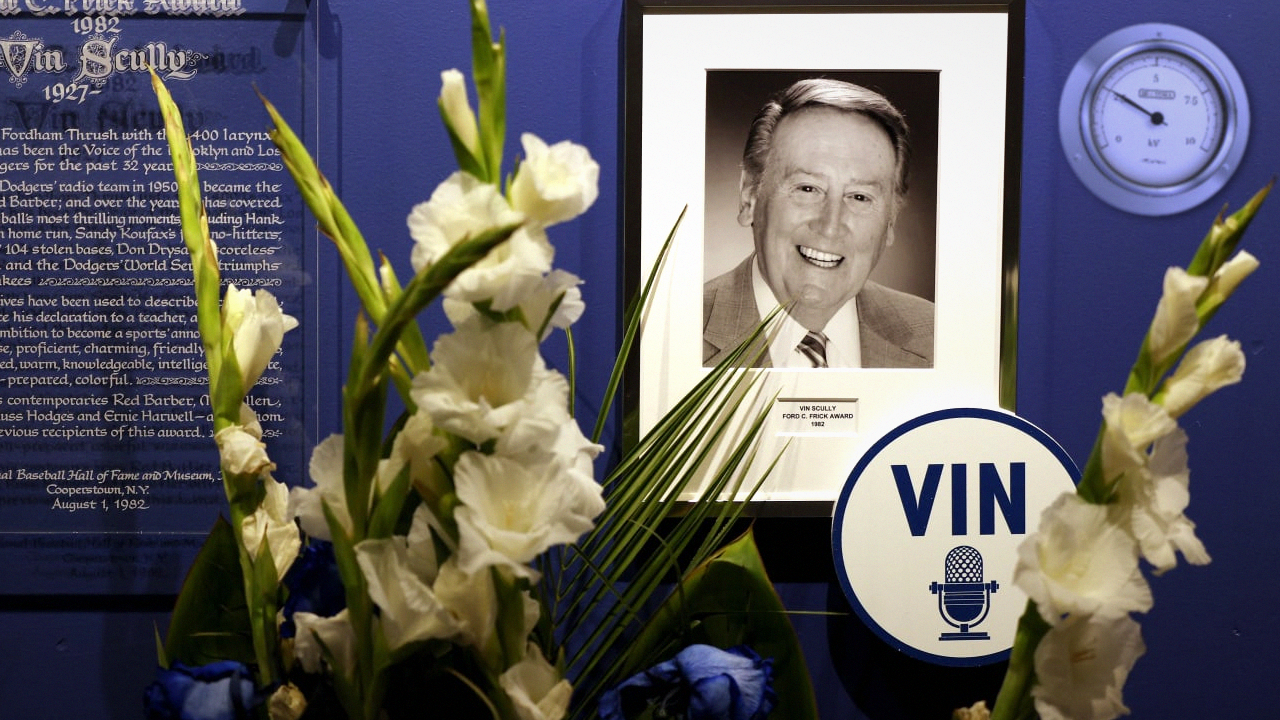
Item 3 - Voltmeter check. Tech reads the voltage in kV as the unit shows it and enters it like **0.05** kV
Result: **2.5** kV
